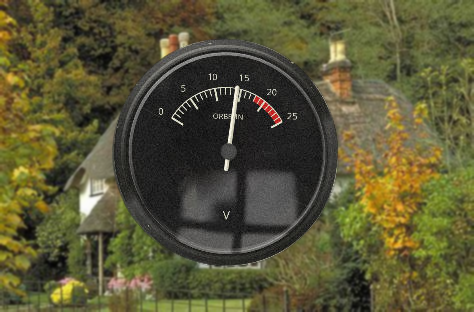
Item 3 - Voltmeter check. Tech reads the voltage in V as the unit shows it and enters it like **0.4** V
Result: **14** V
